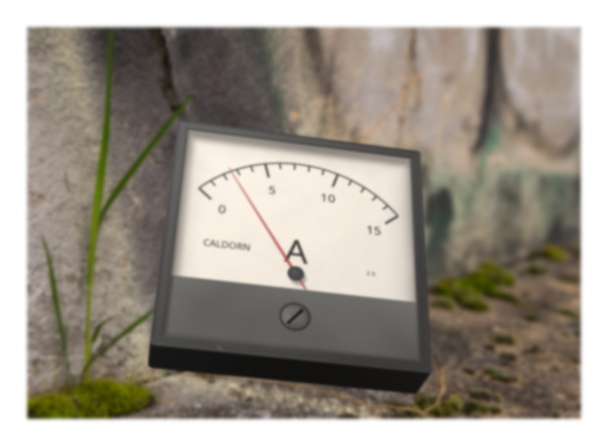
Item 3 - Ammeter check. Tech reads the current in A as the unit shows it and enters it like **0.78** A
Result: **2.5** A
